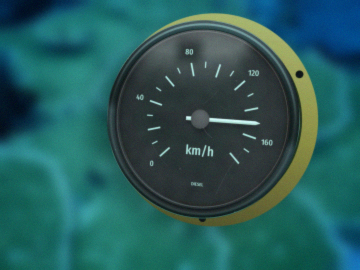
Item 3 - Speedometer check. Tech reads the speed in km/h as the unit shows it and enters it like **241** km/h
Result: **150** km/h
